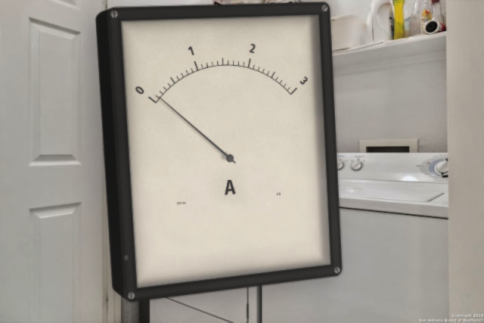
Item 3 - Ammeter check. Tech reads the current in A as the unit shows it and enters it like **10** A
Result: **0.1** A
